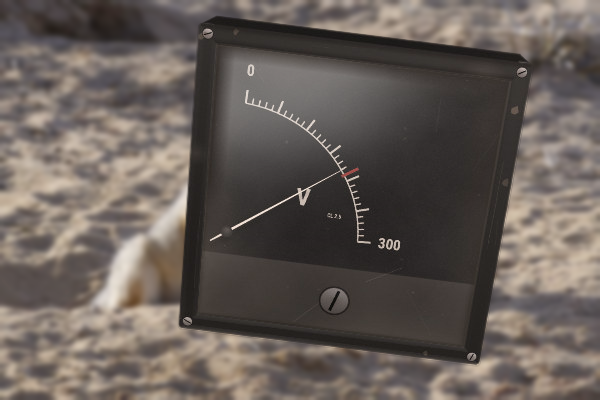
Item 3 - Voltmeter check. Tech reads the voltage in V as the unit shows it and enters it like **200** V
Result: **180** V
